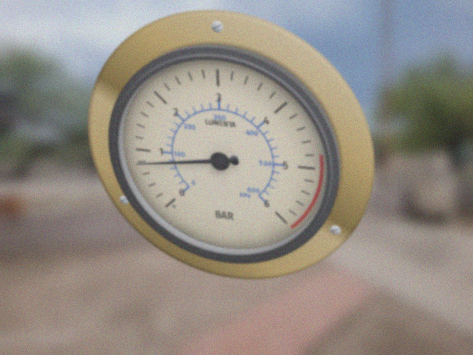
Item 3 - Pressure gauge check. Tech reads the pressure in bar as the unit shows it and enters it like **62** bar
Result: **0.8** bar
